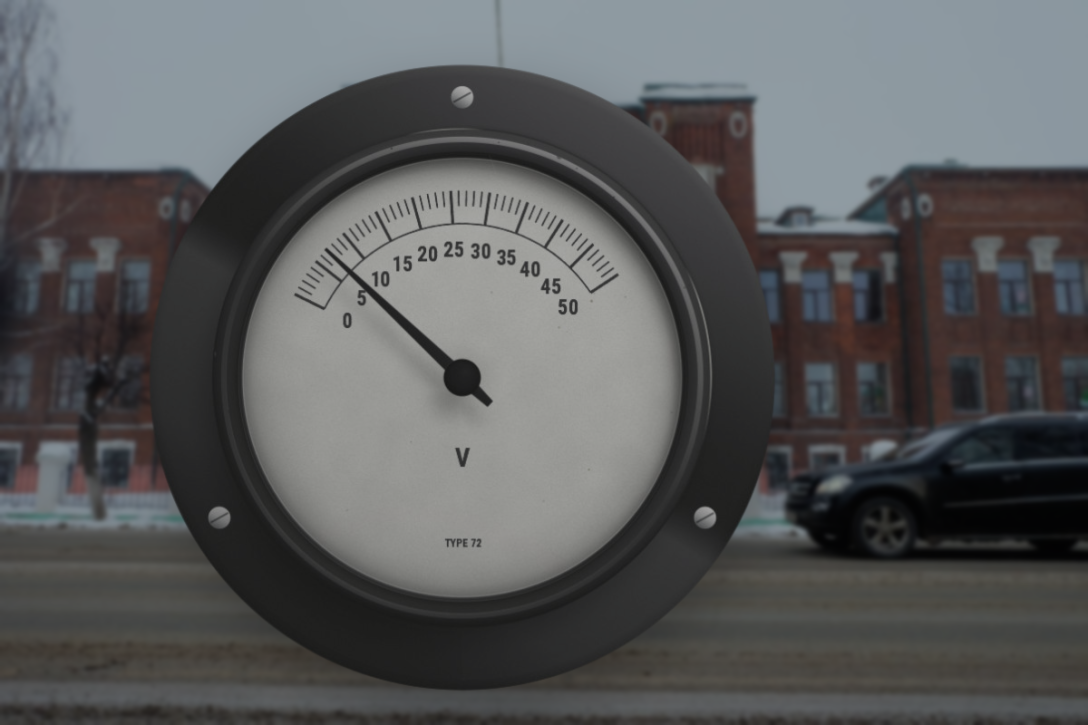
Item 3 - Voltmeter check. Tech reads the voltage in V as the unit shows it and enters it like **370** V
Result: **7** V
